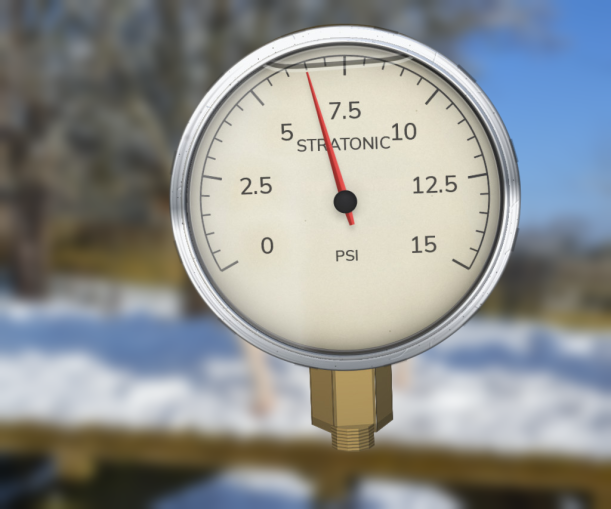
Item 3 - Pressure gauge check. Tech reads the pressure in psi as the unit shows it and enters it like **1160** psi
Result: **6.5** psi
